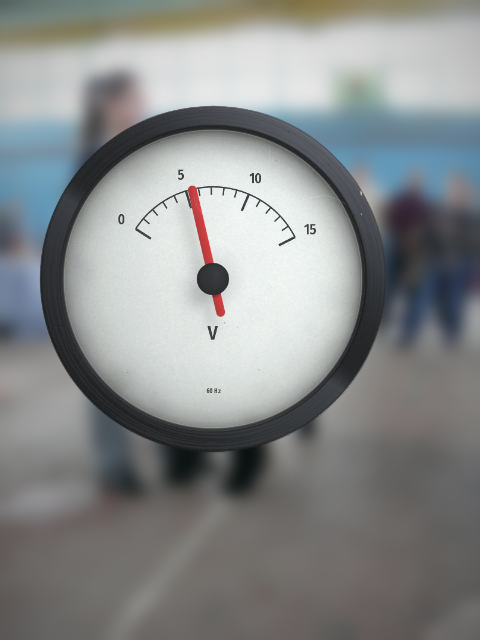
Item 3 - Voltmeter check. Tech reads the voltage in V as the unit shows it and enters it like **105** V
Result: **5.5** V
